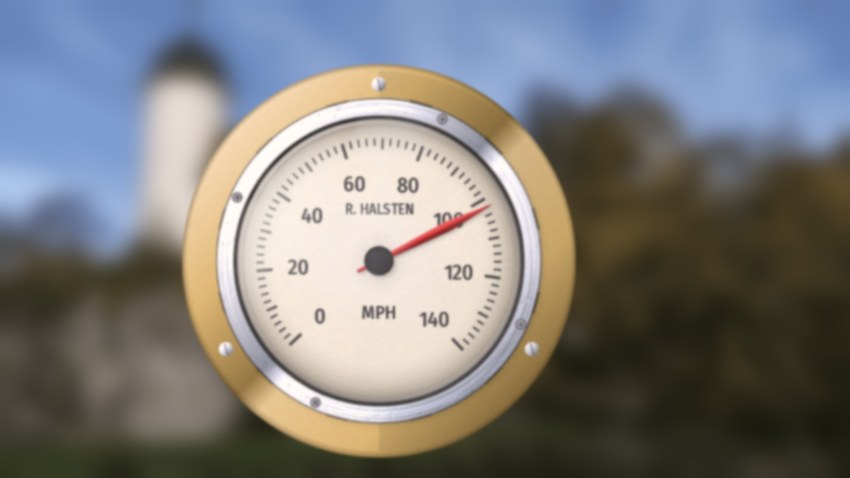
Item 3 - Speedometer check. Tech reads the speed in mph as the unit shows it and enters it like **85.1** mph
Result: **102** mph
